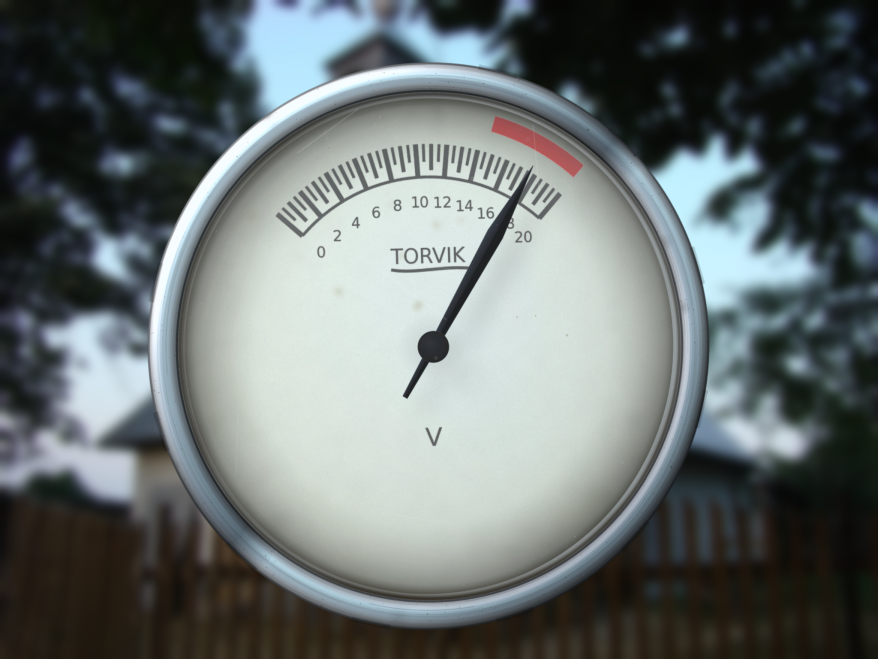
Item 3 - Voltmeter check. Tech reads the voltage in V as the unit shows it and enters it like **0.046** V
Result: **17.5** V
